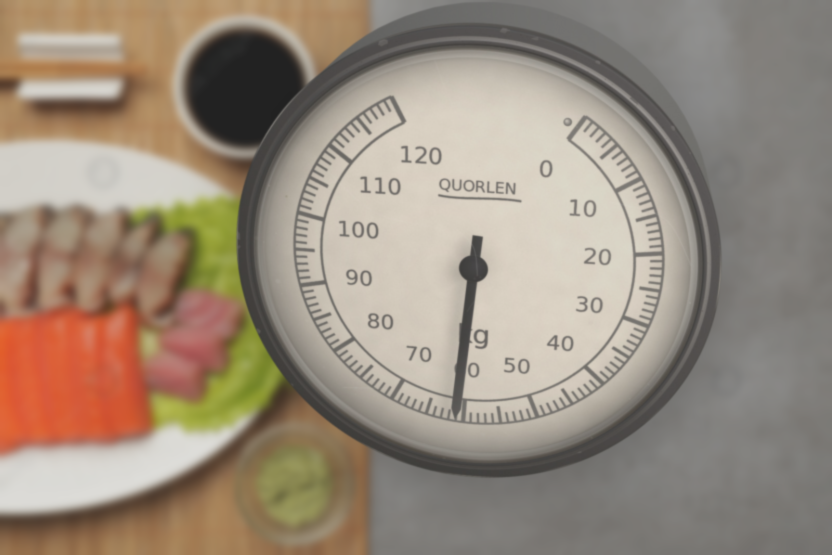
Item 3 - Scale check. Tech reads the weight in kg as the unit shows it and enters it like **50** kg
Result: **61** kg
